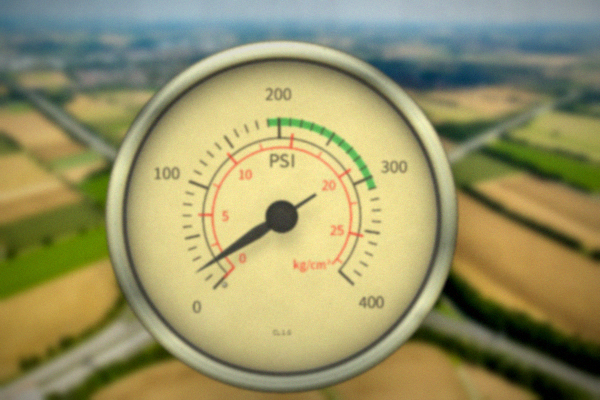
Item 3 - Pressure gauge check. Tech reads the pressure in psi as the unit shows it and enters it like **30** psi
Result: **20** psi
